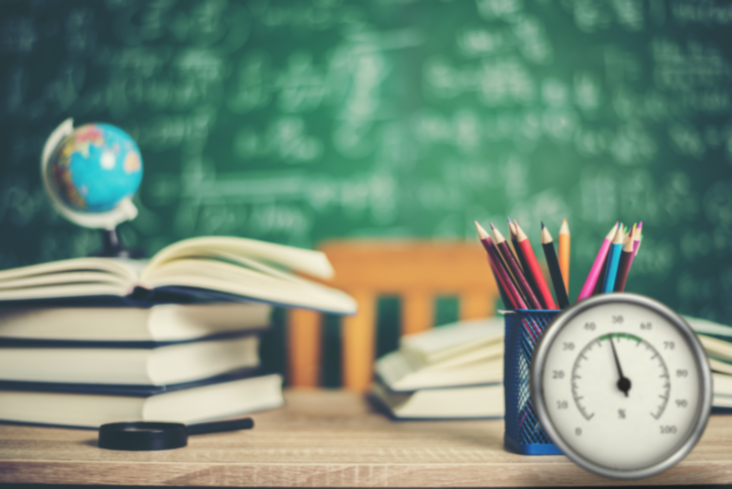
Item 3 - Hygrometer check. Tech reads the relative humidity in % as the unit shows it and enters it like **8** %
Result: **45** %
